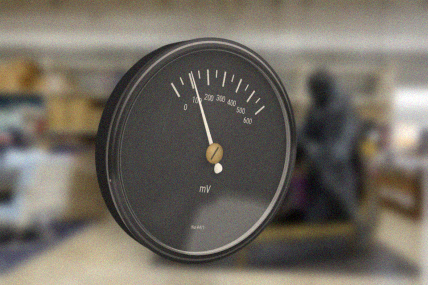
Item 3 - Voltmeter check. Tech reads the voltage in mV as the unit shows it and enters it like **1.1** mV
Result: **100** mV
